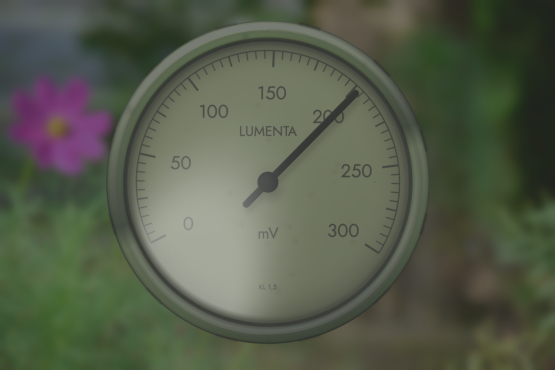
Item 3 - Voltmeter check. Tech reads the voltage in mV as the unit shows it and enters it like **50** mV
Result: **202.5** mV
